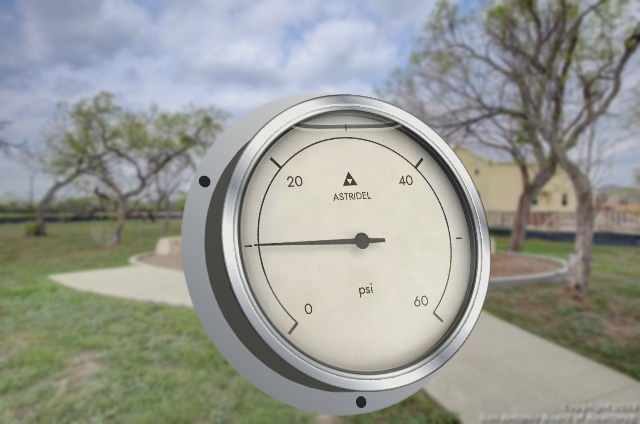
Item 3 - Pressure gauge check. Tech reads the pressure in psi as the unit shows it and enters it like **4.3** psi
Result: **10** psi
